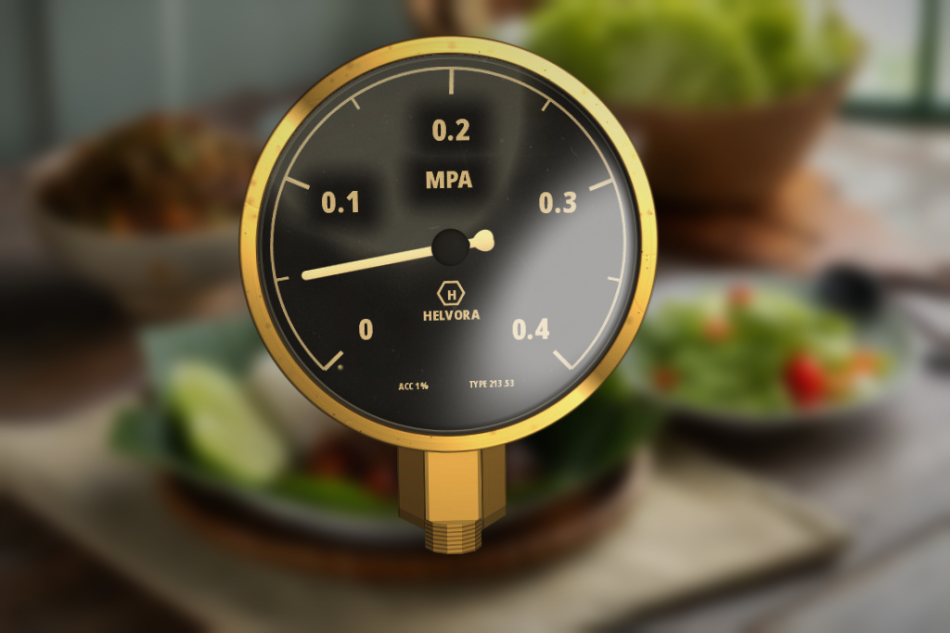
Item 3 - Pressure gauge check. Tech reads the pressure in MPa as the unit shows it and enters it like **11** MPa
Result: **0.05** MPa
